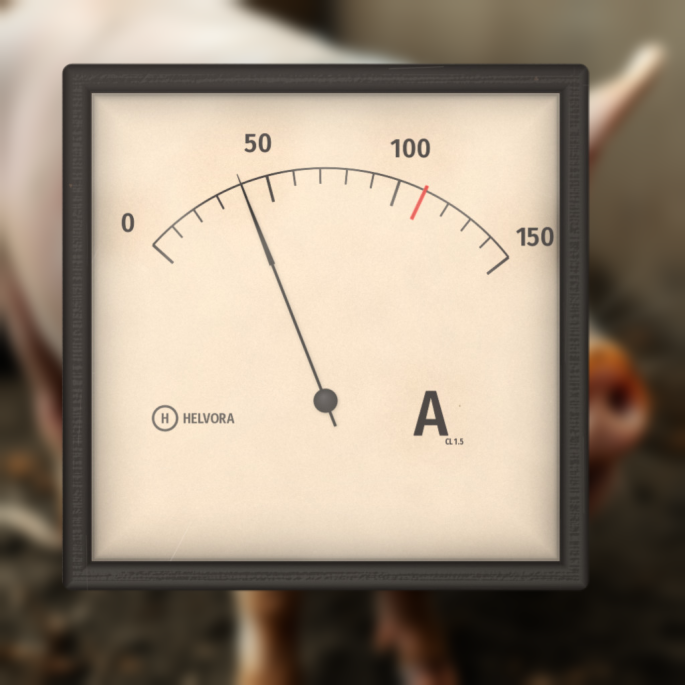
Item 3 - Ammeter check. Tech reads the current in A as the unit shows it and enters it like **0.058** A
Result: **40** A
